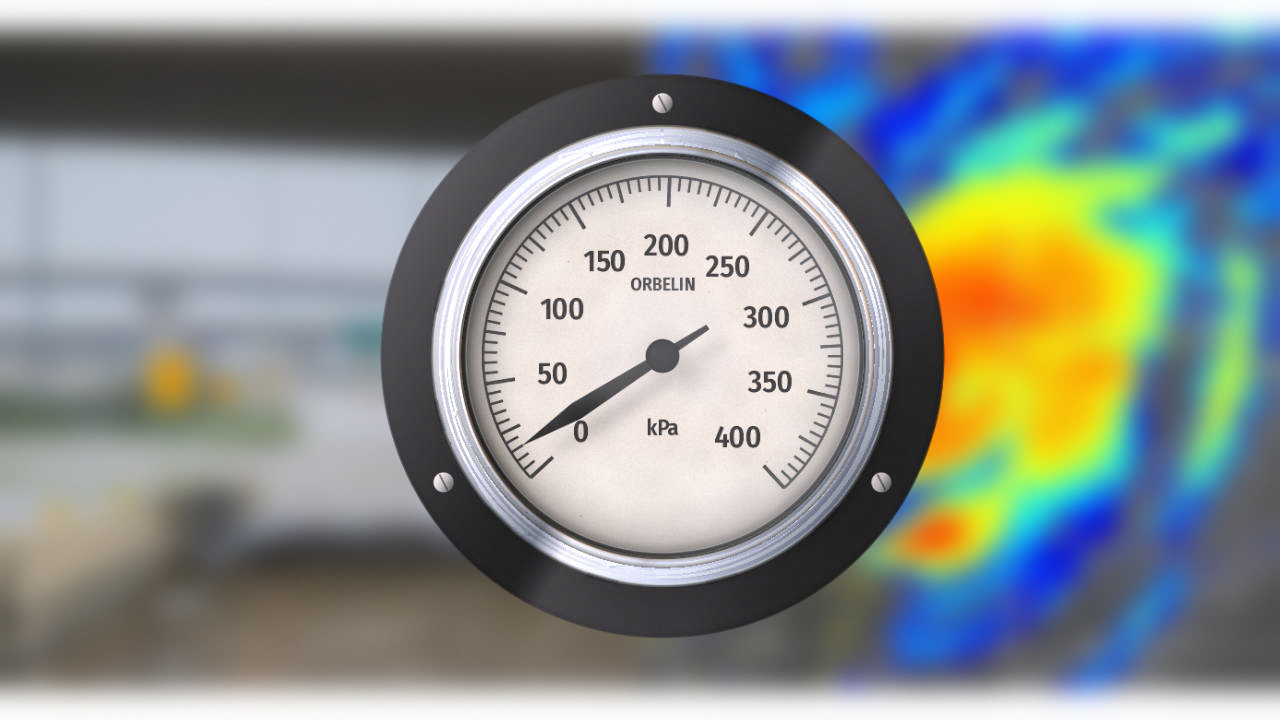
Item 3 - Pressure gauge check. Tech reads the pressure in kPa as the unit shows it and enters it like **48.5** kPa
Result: **15** kPa
